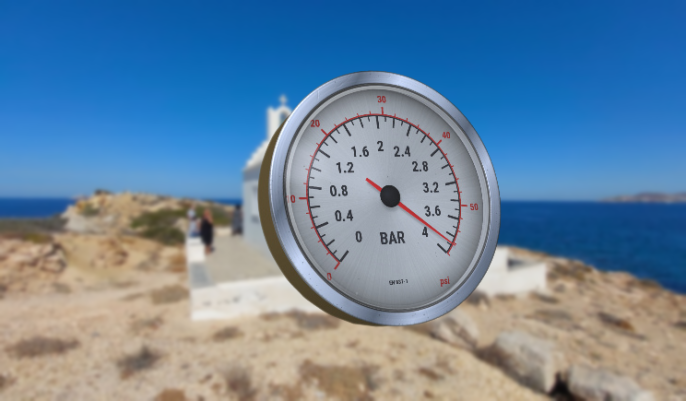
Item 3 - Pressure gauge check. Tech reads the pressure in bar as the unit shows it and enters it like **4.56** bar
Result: **3.9** bar
